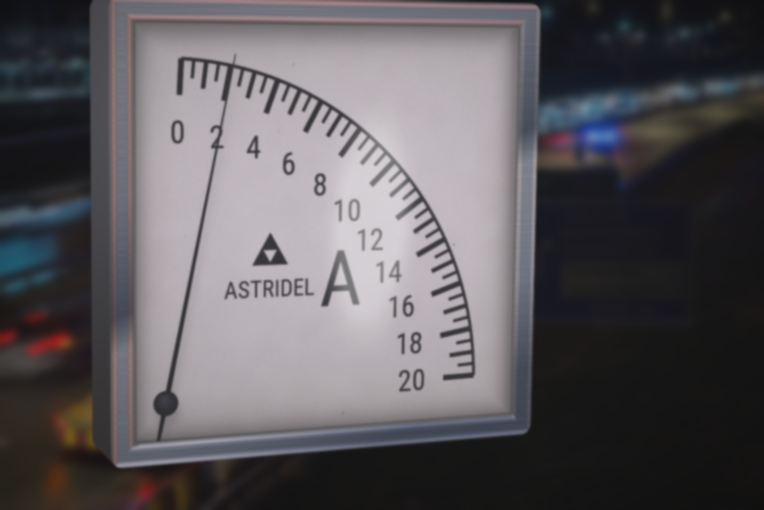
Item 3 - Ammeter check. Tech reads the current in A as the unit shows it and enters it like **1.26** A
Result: **2** A
